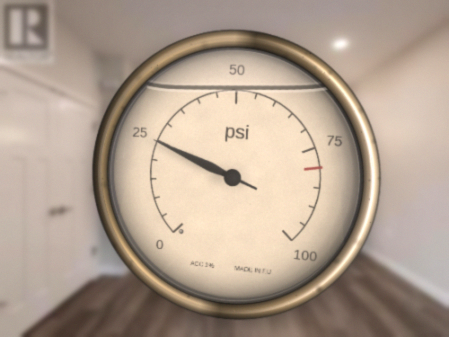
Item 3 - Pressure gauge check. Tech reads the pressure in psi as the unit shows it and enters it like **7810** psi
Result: **25** psi
